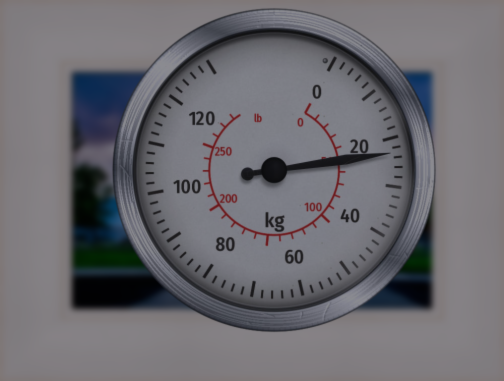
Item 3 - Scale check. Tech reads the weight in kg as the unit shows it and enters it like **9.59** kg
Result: **23** kg
